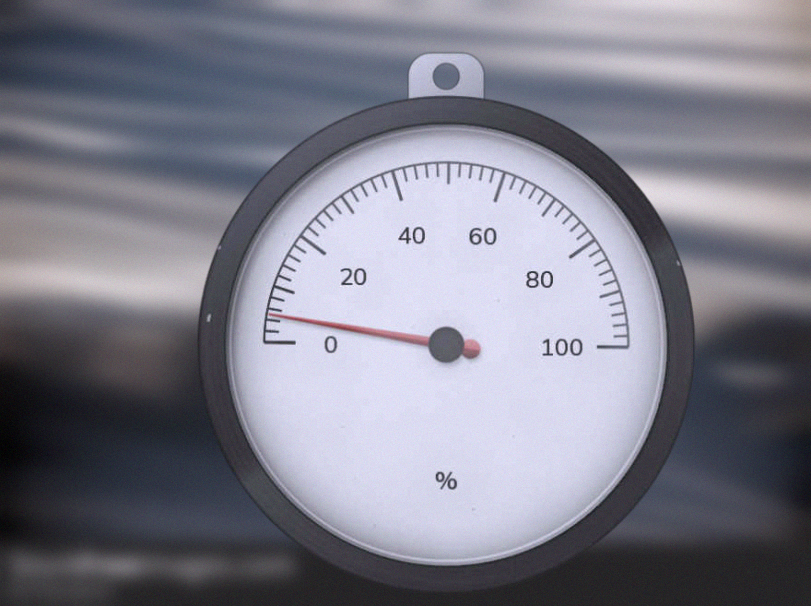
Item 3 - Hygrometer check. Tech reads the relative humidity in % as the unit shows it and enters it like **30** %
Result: **5** %
